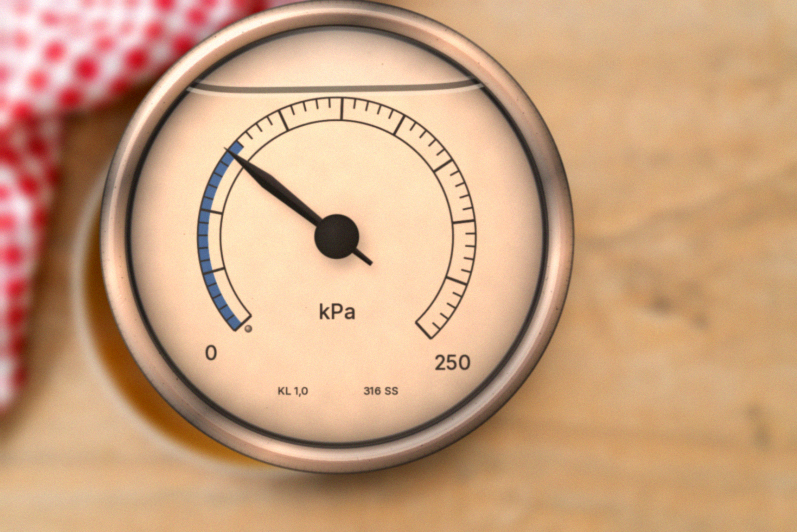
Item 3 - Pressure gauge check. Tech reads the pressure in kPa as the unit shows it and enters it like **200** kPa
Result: **75** kPa
